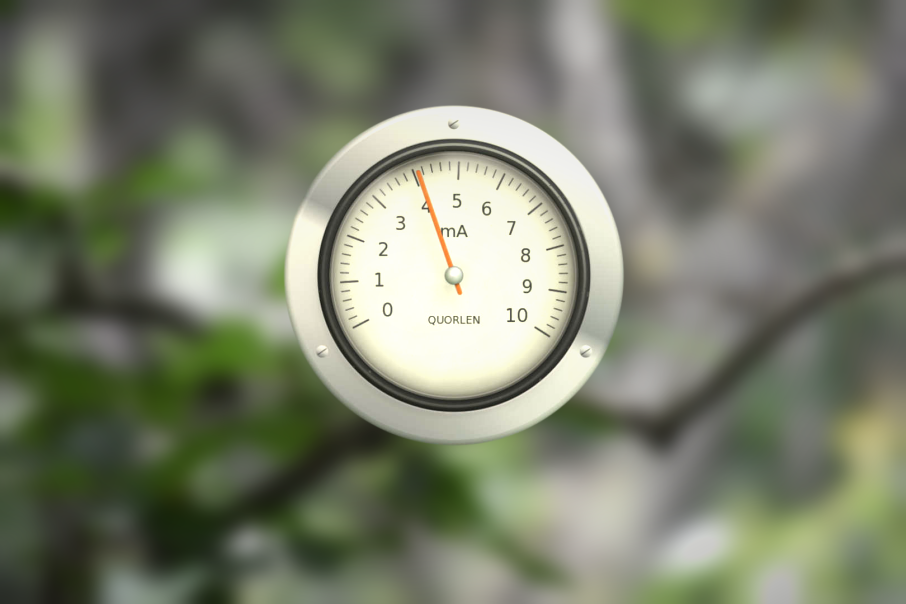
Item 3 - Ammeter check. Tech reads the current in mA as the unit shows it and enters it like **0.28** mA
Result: **4.1** mA
